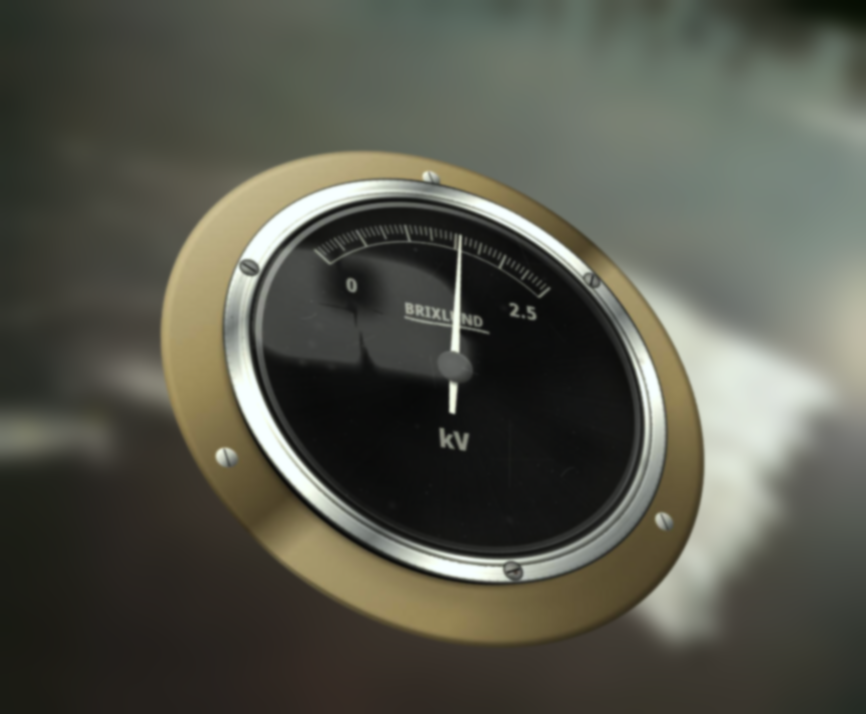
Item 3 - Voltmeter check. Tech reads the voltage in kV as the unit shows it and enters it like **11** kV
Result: **1.5** kV
